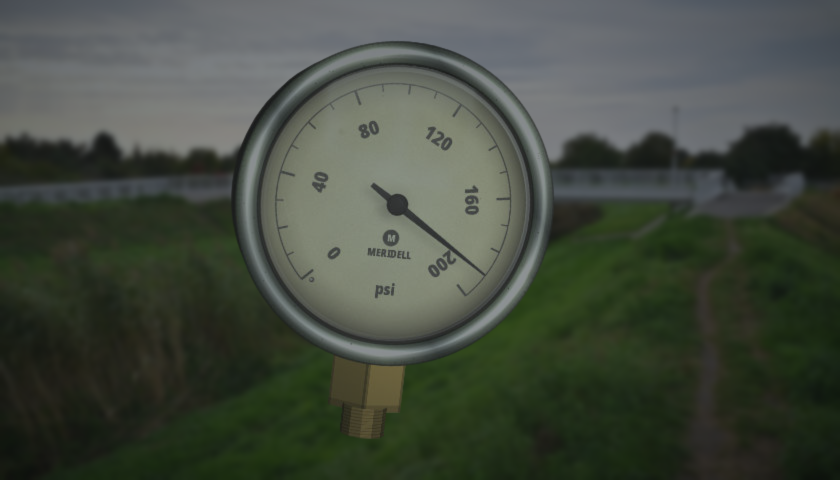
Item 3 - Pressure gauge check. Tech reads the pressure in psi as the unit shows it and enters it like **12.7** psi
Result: **190** psi
